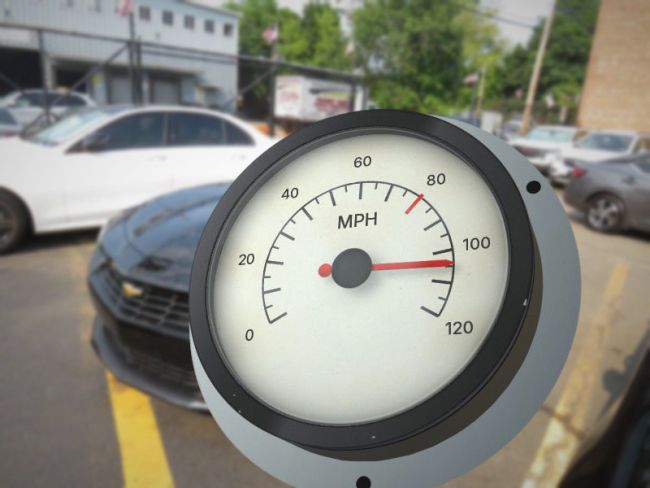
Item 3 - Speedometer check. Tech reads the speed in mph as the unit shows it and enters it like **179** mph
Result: **105** mph
